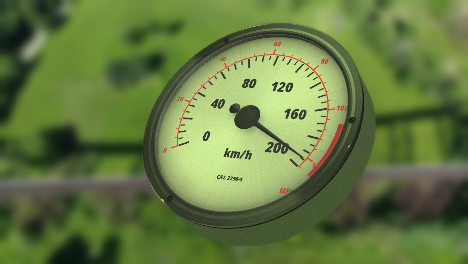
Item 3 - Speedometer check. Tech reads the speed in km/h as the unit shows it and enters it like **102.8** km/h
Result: **195** km/h
